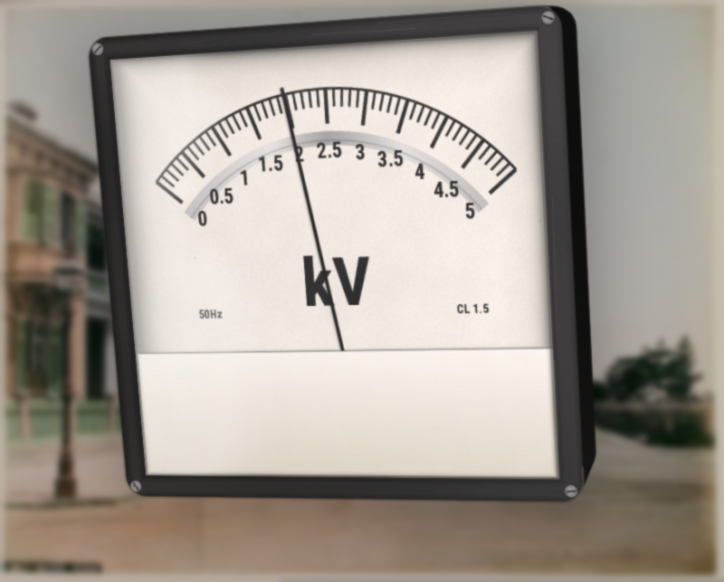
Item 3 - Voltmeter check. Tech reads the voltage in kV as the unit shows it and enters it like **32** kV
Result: **2** kV
